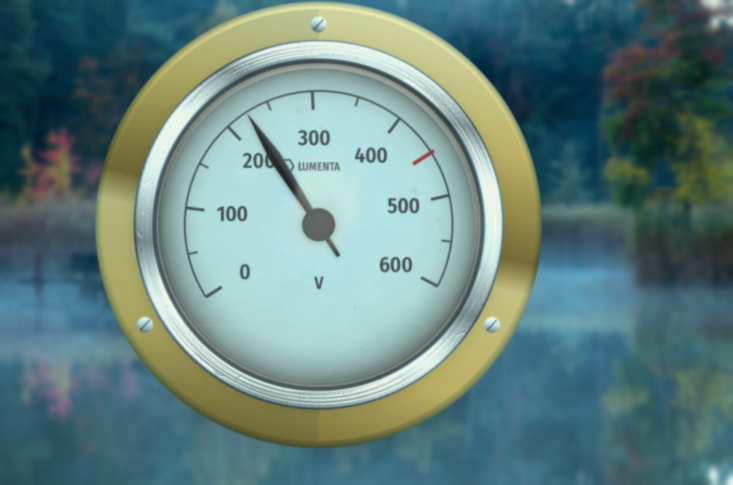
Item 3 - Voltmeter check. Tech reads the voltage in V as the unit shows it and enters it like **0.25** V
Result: **225** V
